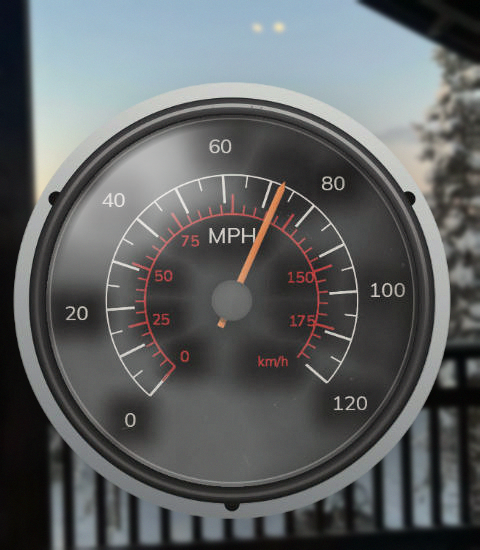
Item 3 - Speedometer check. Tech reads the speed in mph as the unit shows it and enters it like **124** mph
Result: **72.5** mph
